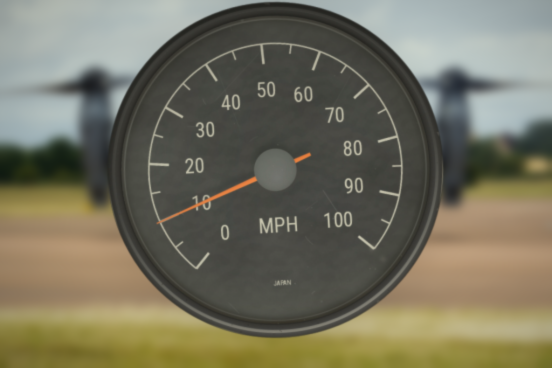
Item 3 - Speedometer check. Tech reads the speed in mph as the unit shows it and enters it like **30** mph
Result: **10** mph
